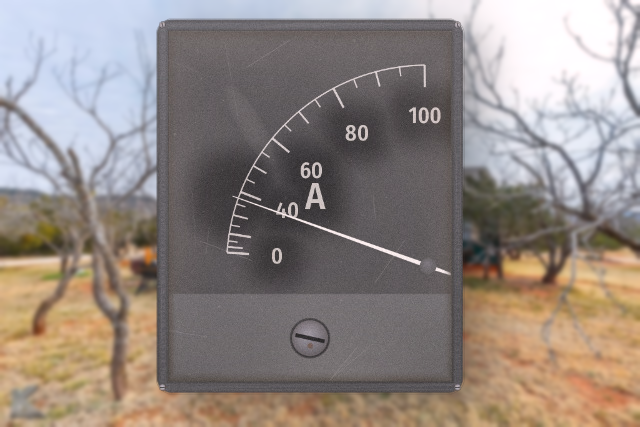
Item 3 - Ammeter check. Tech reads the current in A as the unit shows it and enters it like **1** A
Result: **37.5** A
